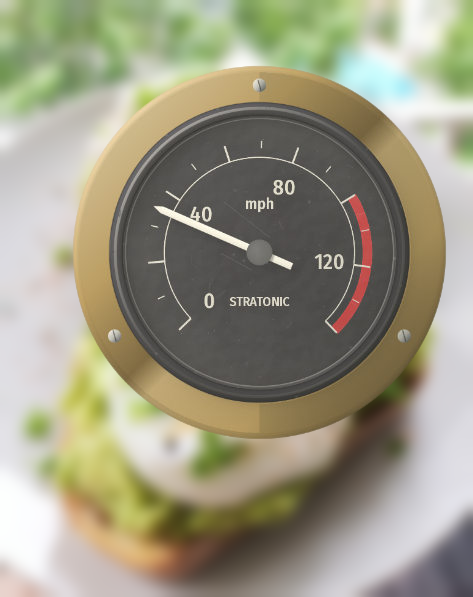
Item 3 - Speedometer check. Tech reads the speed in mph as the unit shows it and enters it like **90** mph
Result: **35** mph
